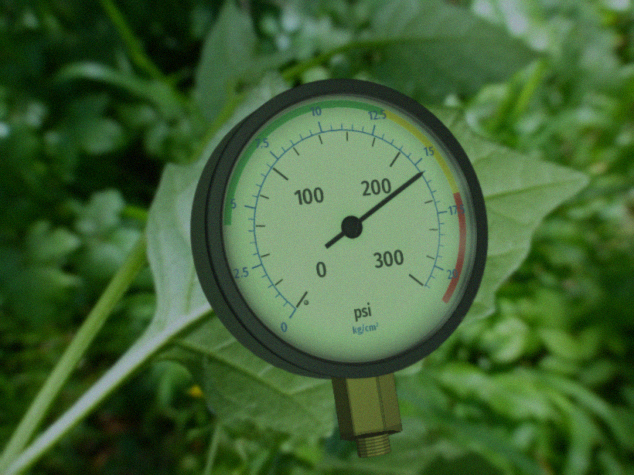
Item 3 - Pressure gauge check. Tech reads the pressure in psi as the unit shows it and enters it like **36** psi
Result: **220** psi
